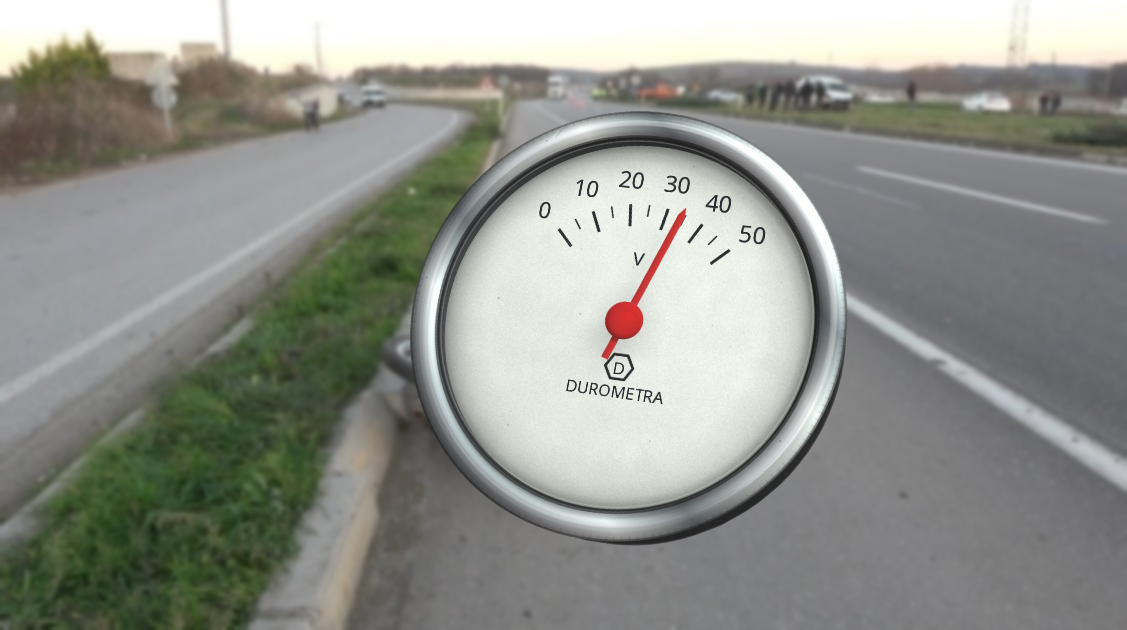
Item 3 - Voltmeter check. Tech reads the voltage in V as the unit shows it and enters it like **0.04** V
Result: **35** V
